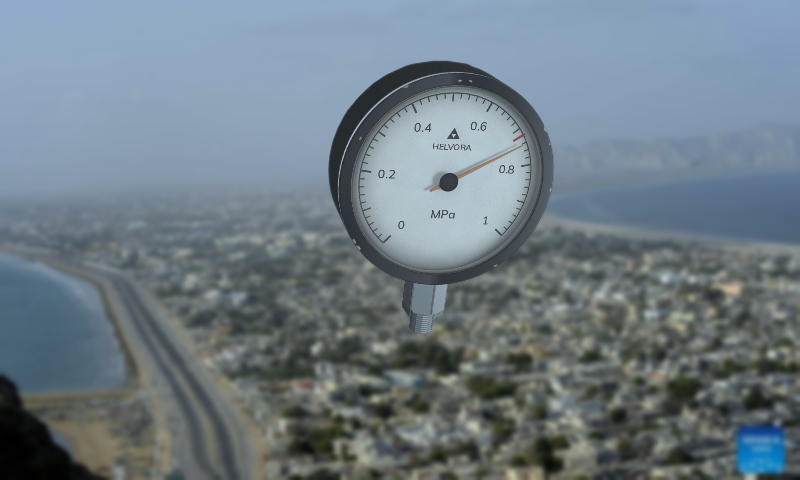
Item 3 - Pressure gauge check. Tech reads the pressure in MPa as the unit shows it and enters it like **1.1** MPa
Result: **0.74** MPa
